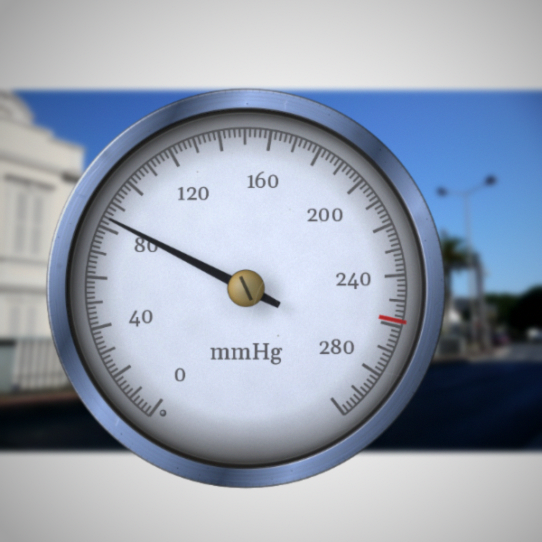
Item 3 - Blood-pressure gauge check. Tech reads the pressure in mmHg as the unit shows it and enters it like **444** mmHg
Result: **84** mmHg
